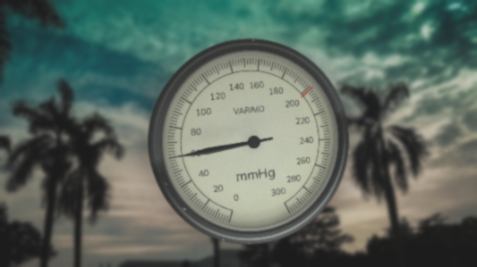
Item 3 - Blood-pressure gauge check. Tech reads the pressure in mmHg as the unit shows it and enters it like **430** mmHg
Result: **60** mmHg
